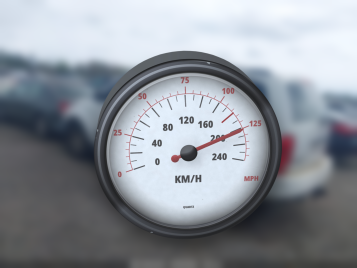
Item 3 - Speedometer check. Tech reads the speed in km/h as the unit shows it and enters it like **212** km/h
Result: **200** km/h
